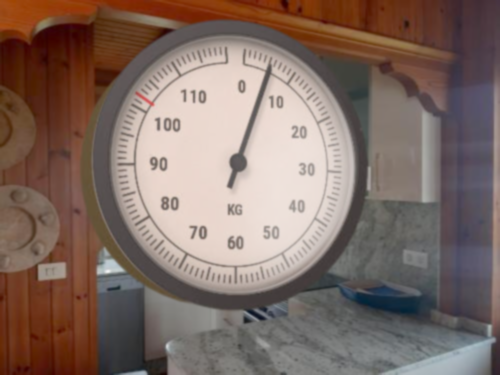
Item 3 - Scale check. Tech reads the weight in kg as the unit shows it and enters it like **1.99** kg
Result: **5** kg
